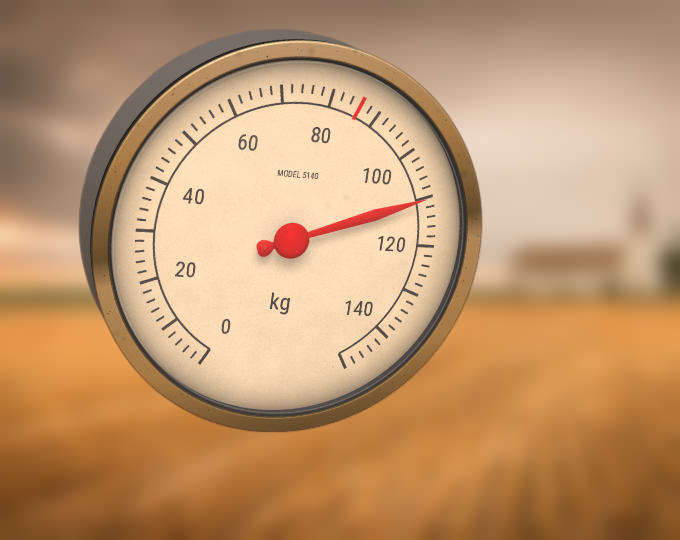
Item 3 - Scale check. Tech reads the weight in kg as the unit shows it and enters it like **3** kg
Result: **110** kg
